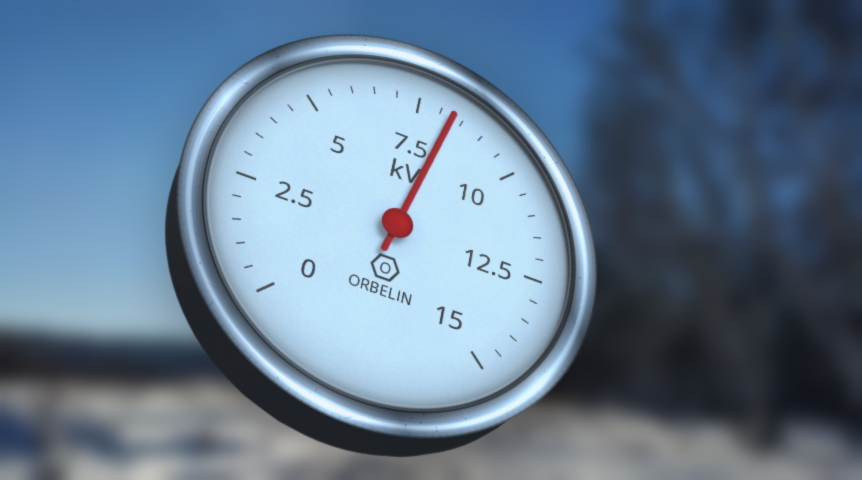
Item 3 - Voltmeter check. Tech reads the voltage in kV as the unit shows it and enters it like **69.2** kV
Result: **8.25** kV
